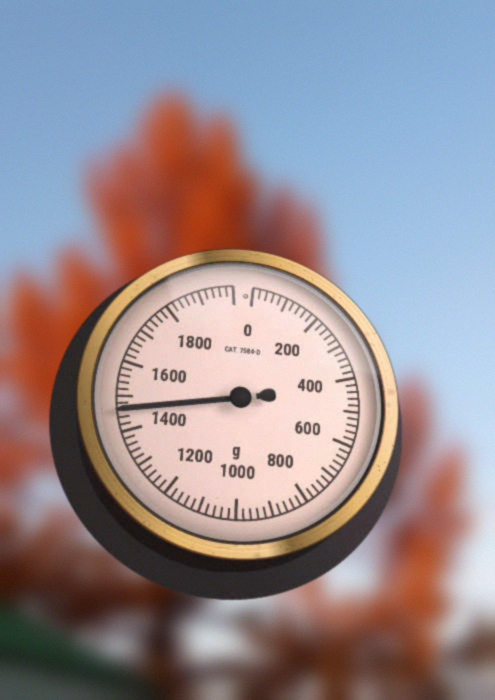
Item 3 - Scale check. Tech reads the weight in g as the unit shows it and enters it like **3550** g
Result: **1460** g
